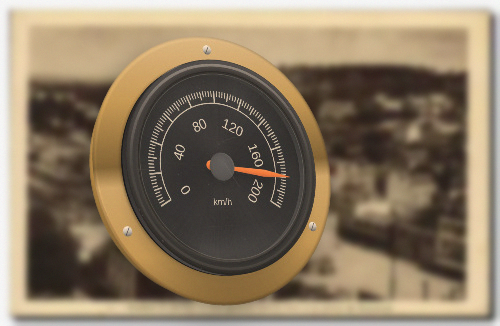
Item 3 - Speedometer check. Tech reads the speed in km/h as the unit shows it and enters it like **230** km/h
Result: **180** km/h
